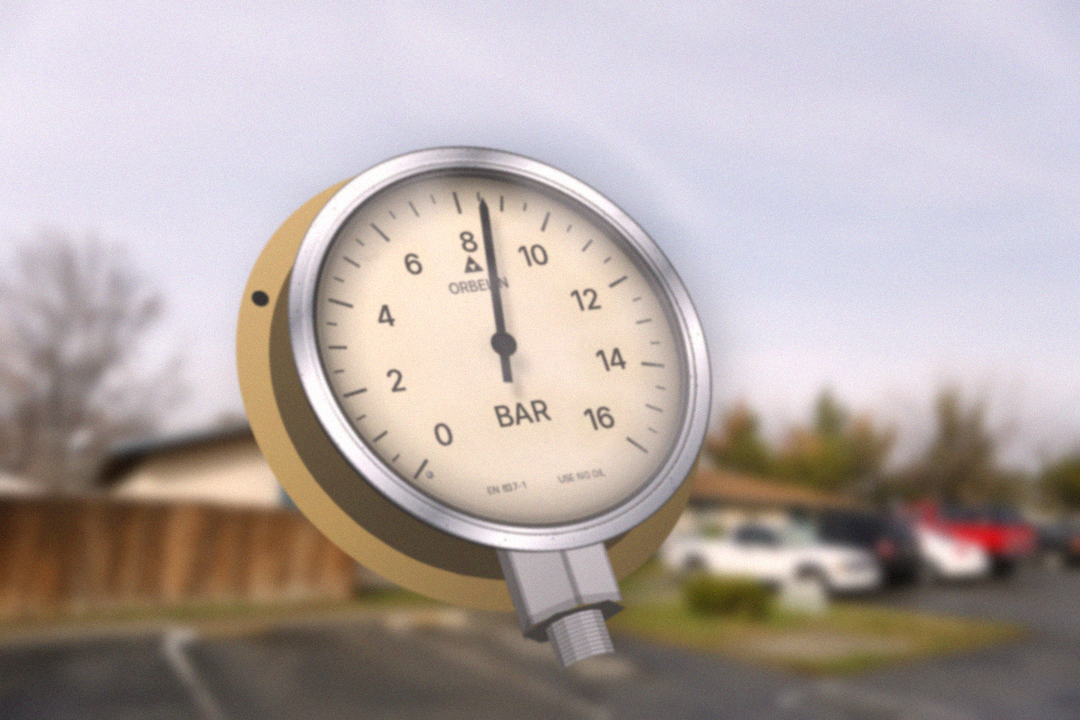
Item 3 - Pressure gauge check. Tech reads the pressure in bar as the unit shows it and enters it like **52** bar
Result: **8.5** bar
